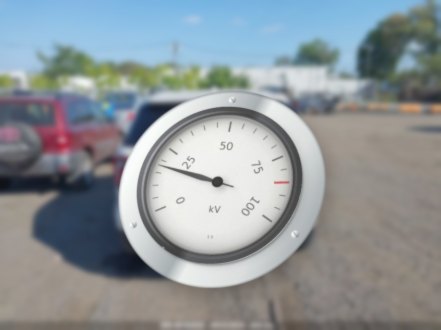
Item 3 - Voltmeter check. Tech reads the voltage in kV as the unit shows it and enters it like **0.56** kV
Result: **17.5** kV
